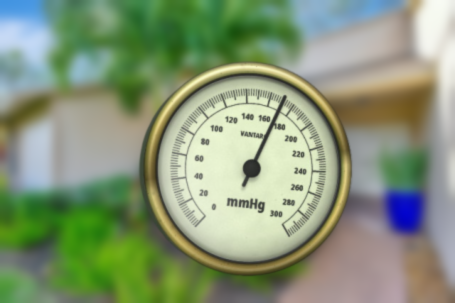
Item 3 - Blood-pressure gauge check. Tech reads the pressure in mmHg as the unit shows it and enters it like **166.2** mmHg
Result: **170** mmHg
